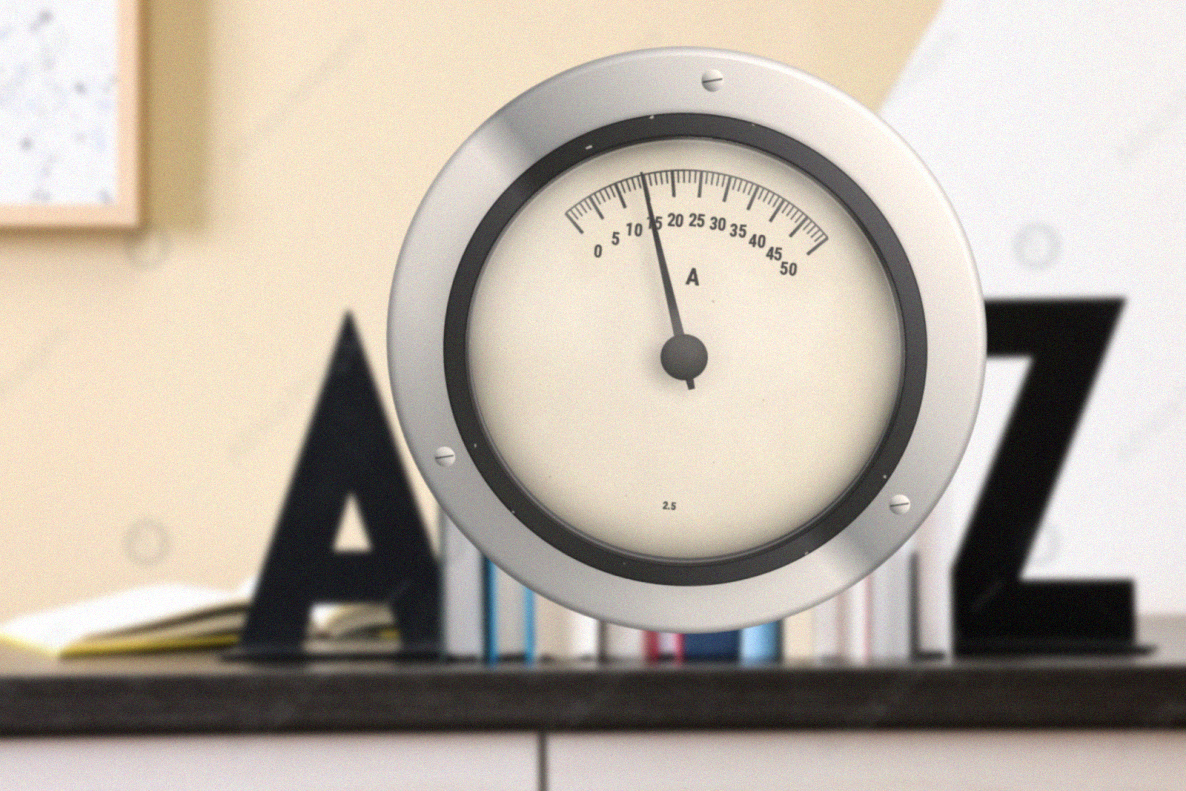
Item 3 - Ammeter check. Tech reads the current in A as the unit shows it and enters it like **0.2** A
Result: **15** A
